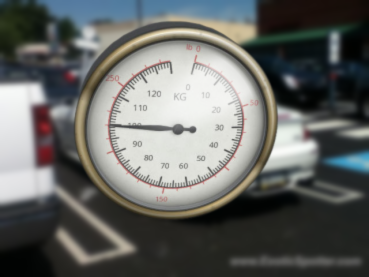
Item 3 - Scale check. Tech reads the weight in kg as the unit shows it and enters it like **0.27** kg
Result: **100** kg
